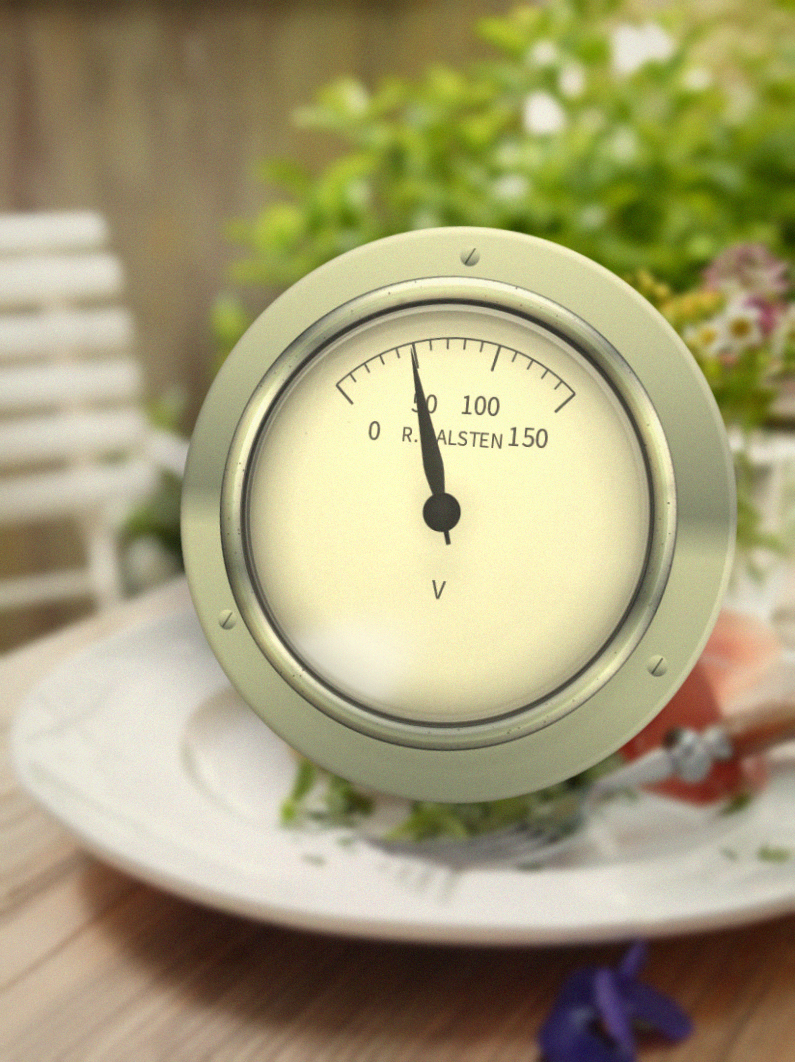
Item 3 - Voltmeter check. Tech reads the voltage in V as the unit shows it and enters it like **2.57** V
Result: **50** V
